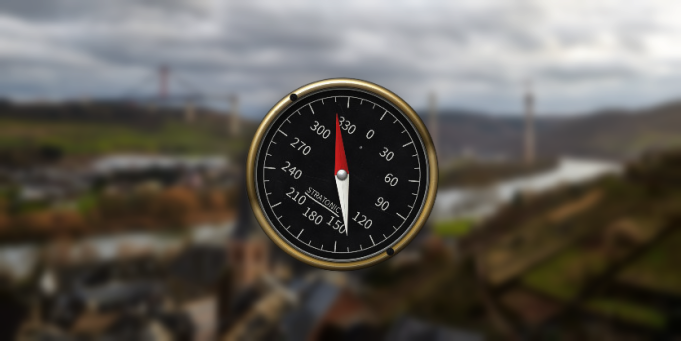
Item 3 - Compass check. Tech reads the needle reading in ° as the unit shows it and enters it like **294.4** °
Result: **320** °
